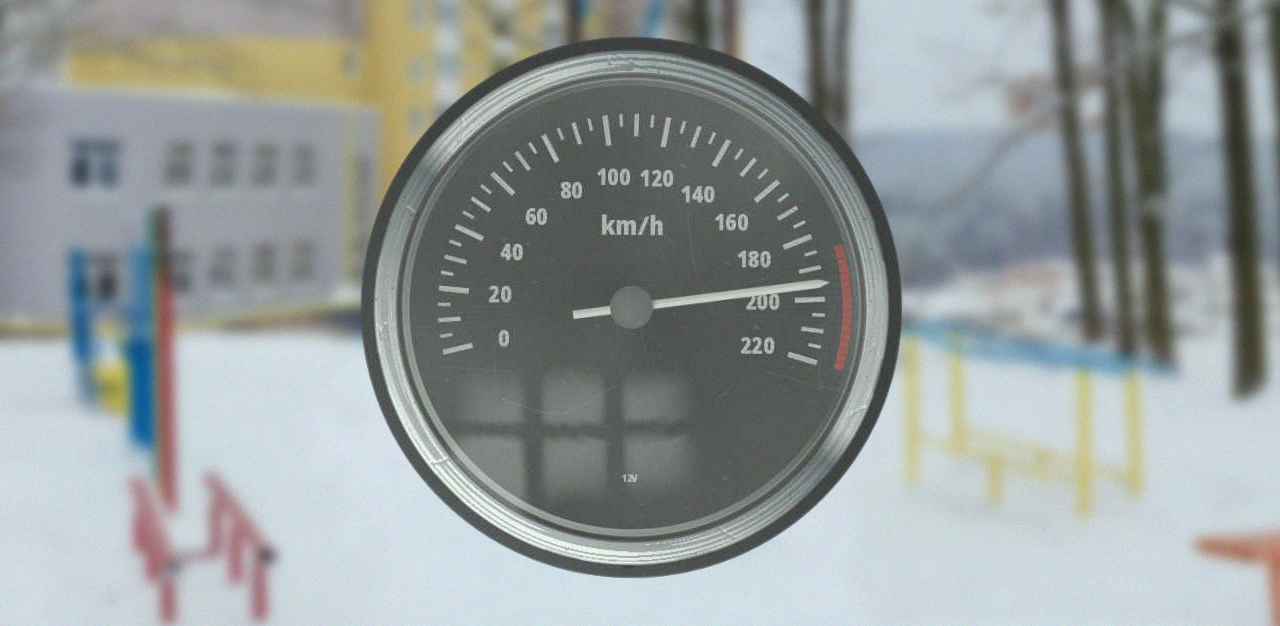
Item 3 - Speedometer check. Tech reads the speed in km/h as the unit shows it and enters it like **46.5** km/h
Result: **195** km/h
